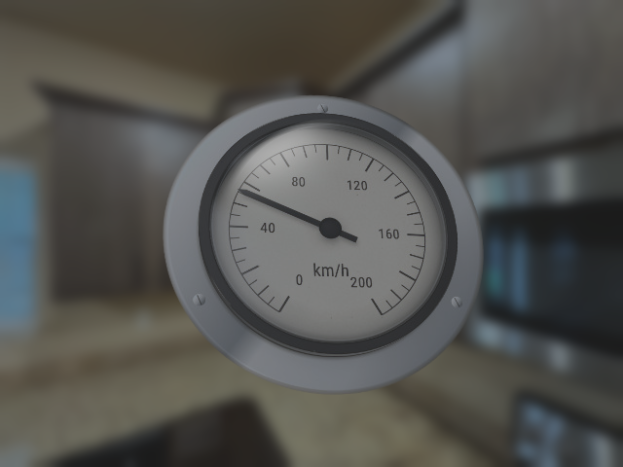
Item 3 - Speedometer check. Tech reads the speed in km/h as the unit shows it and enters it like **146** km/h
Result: **55** km/h
